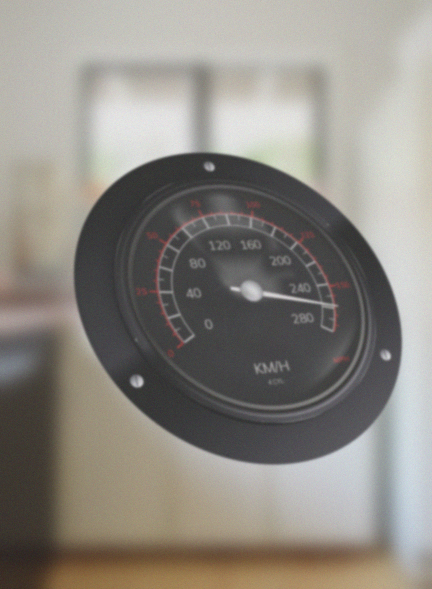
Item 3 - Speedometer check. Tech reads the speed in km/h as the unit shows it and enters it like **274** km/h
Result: **260** km/h
